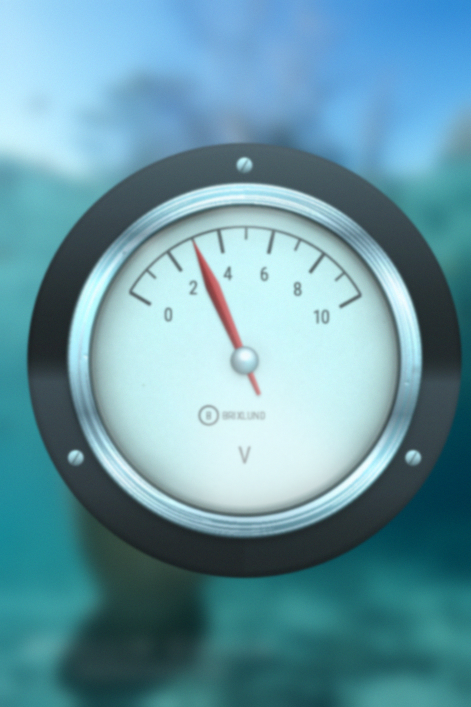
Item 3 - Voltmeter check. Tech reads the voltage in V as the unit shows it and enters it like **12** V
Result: **3** V
